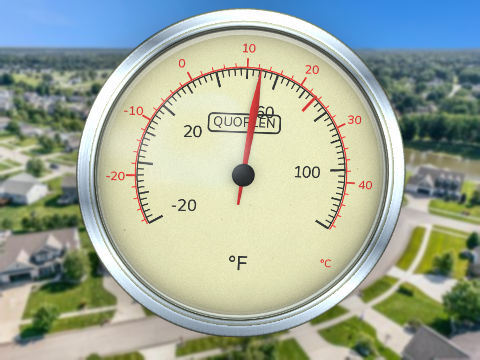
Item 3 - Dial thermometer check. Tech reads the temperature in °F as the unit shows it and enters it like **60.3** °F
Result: **54** °F
